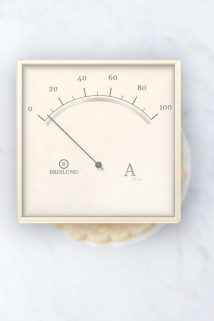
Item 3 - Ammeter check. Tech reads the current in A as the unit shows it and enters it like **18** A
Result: **5** A
